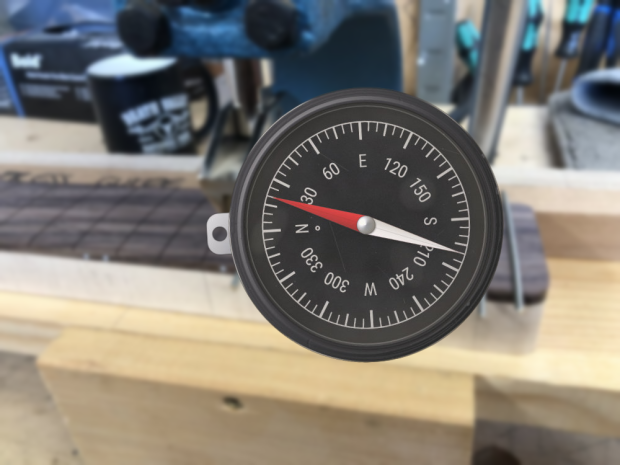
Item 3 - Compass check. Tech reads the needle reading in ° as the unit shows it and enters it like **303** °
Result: **20** °
